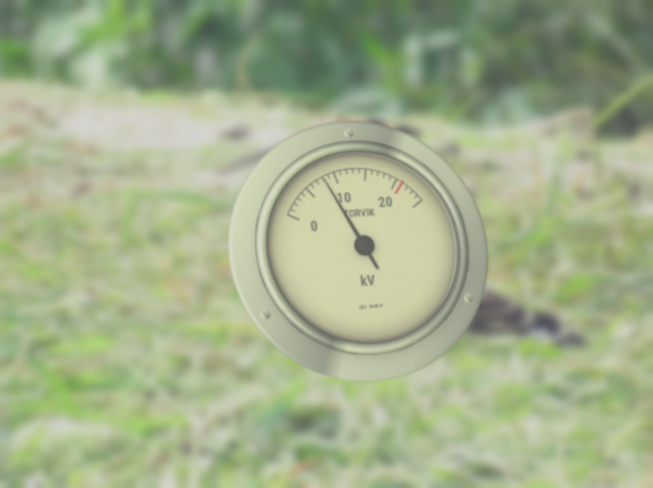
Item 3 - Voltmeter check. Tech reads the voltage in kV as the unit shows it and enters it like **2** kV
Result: **8** kV
